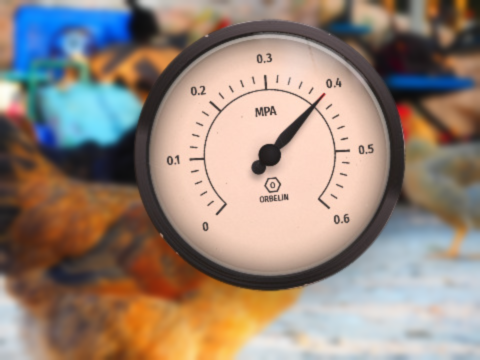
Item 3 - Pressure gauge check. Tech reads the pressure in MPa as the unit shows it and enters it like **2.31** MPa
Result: **0.4** MPa
